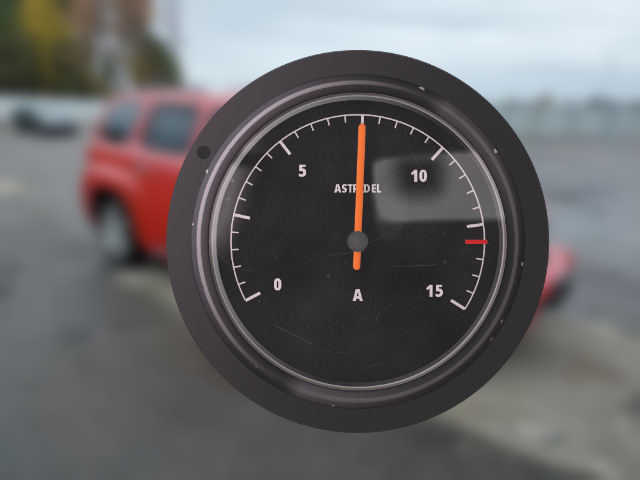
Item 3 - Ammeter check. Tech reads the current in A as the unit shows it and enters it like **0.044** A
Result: **7.5** A
